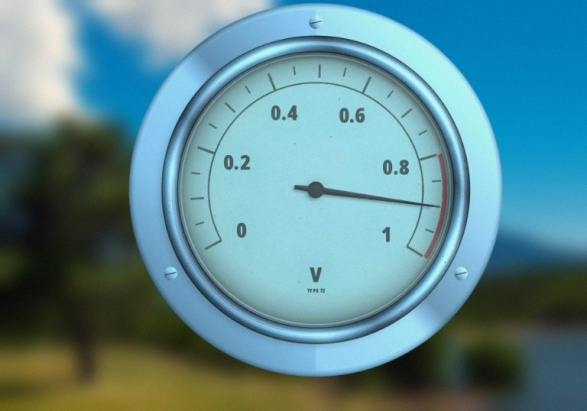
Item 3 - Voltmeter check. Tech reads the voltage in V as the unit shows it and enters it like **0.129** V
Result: **0.9** V
